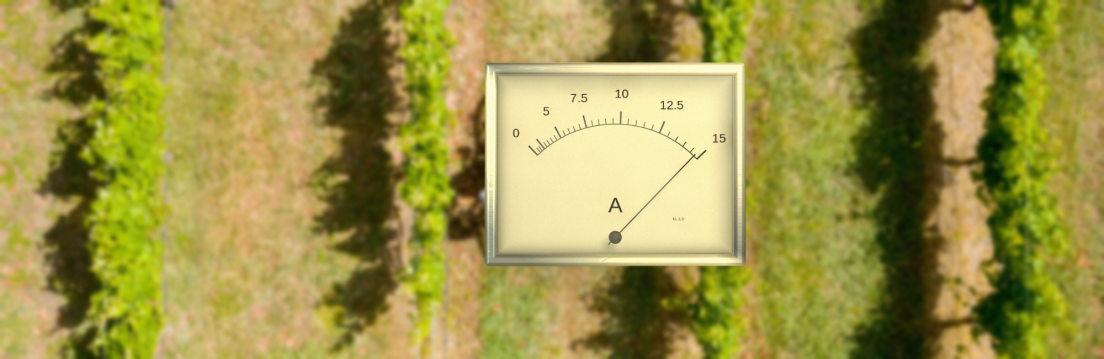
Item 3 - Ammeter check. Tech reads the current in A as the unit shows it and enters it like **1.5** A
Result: **14.75** A
